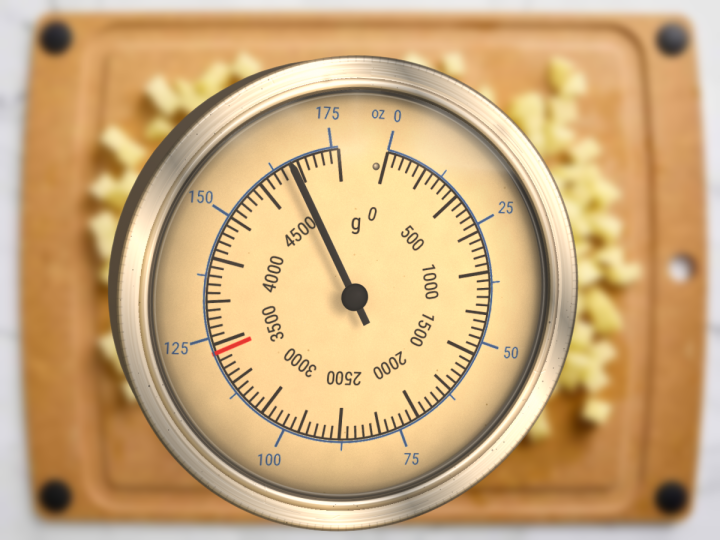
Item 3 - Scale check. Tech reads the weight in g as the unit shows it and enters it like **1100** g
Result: **4700** g
